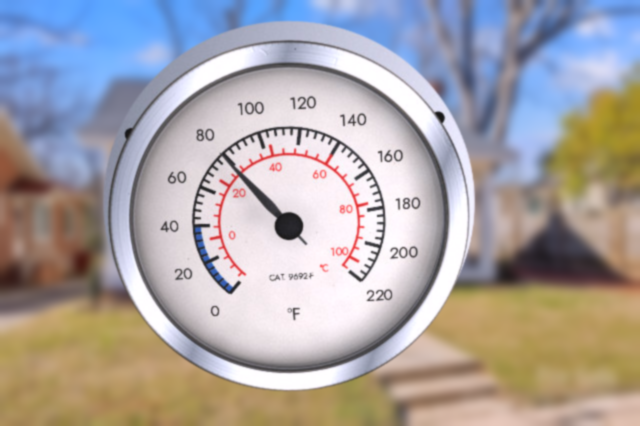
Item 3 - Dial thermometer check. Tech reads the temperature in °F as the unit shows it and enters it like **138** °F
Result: **80** °F
